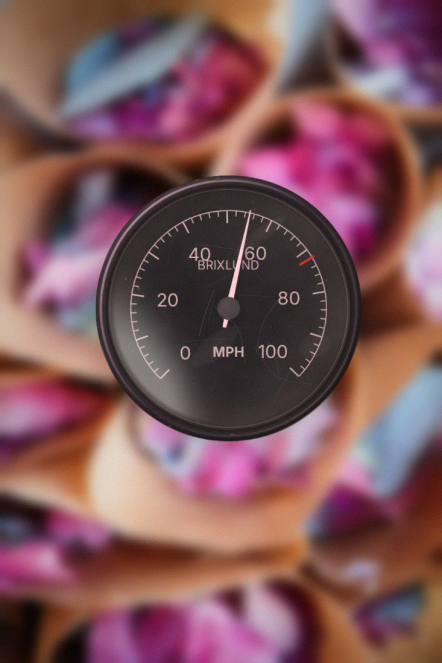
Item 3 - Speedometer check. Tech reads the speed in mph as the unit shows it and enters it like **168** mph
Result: **55** mph
